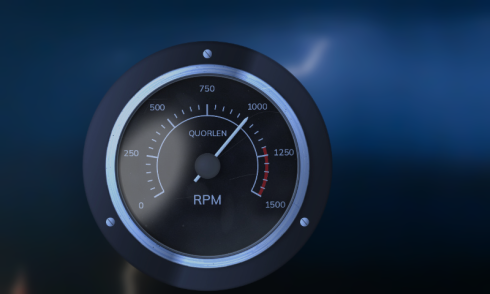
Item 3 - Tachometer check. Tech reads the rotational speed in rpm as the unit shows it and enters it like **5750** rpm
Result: **1000** rpm
